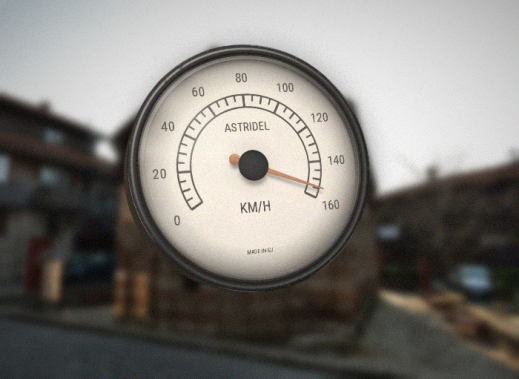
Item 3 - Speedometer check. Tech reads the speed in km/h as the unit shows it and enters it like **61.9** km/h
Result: **155** km/h
